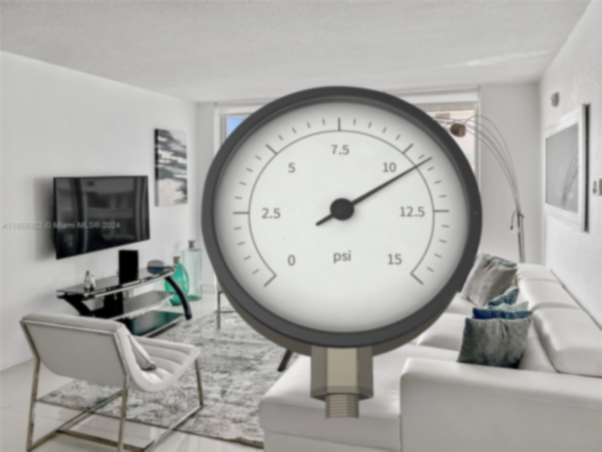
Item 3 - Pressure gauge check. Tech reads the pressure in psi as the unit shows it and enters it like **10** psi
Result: **10.75** psi
